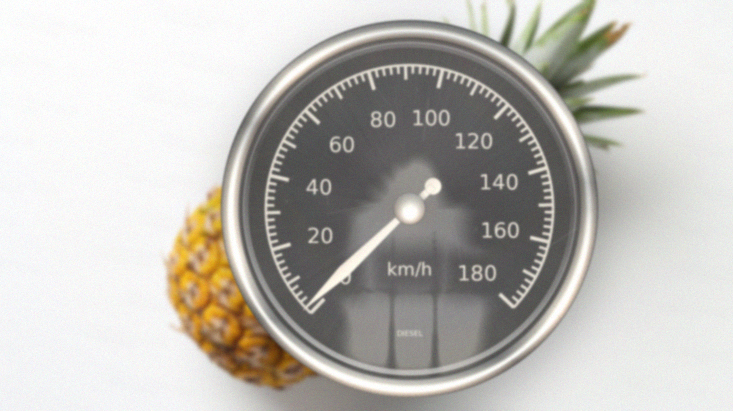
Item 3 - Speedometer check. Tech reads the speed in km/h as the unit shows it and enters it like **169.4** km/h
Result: **2** km/h
